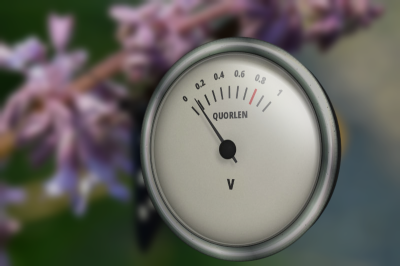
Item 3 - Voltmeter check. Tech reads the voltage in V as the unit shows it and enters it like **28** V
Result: **0.1** V
